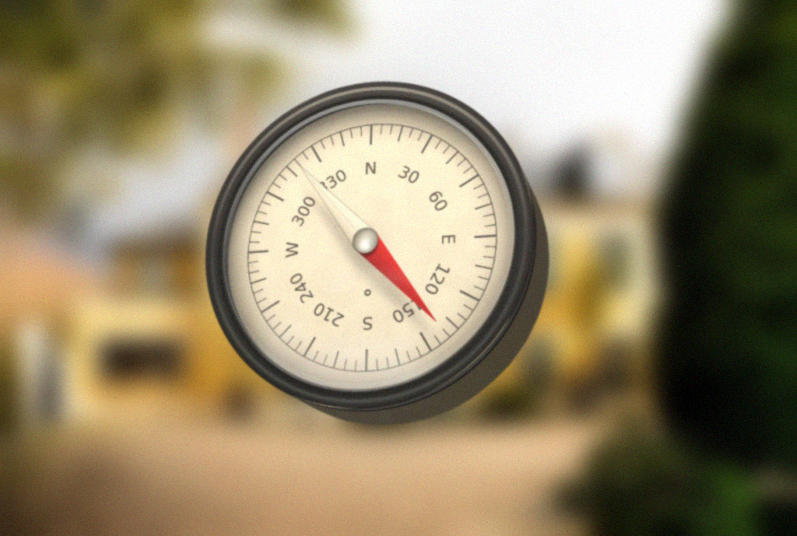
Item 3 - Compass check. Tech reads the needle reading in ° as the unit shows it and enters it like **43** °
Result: **140** °
